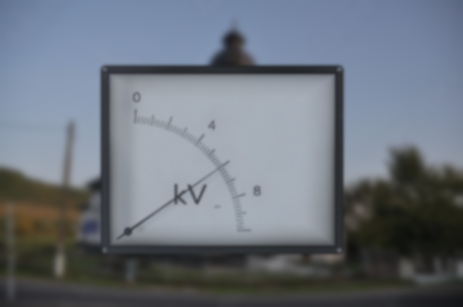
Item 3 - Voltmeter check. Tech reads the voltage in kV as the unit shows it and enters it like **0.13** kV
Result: **6** kV
